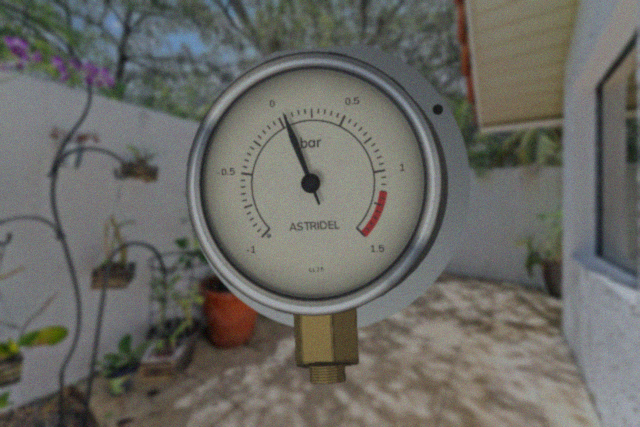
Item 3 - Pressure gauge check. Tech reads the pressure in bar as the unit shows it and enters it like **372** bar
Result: **0.05** bar
